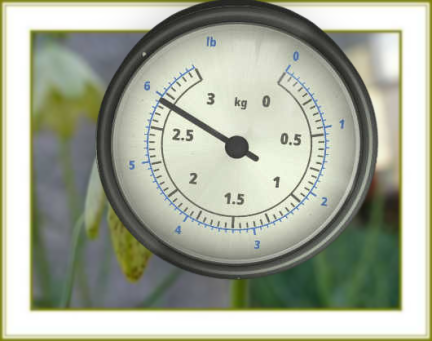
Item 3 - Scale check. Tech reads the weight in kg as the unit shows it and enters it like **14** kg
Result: **2.7** kg
